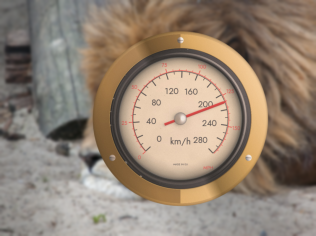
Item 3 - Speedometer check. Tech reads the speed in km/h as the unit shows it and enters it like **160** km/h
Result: **210** km/h
